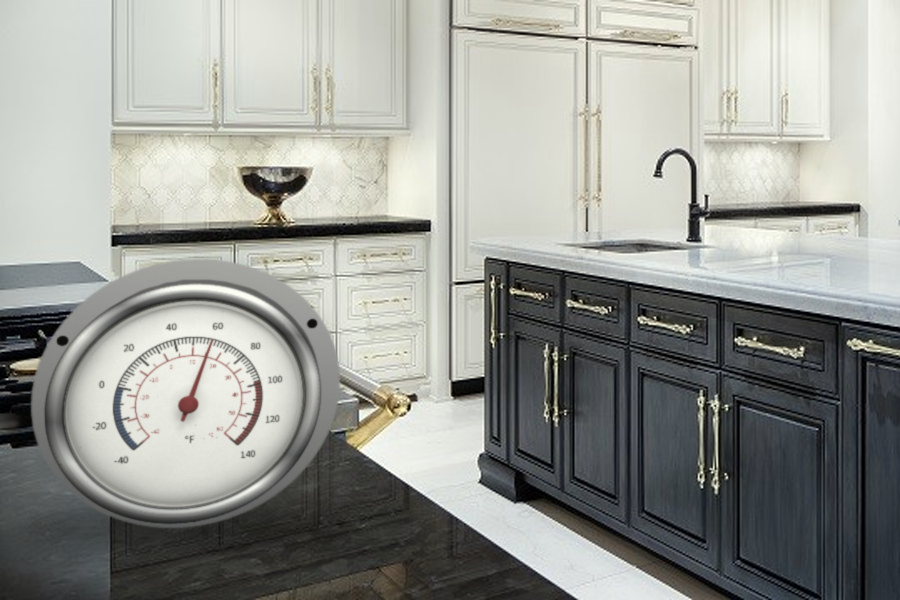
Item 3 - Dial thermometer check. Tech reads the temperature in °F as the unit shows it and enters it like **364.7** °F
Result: **60** °F
